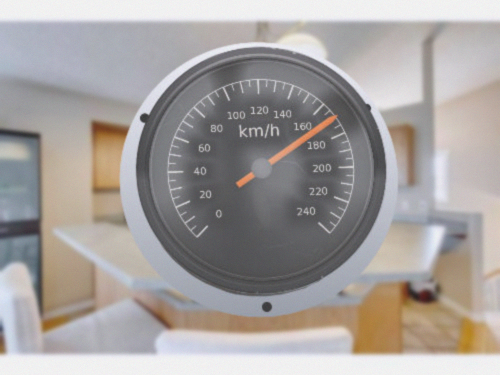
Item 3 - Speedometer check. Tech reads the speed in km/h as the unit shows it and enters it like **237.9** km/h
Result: **170** km/h
